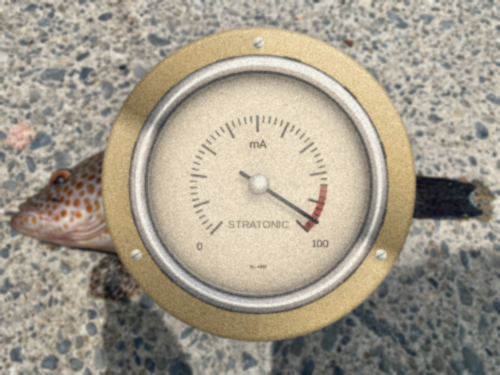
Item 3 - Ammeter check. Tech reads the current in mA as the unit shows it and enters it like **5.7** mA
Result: **96** mA
